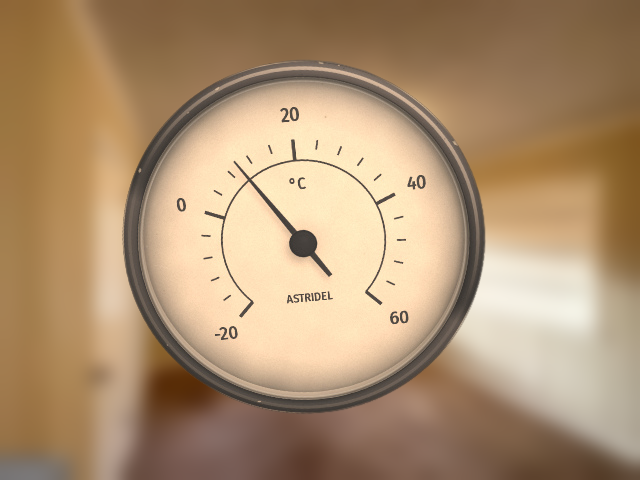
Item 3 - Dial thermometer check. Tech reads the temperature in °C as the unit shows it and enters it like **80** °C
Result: **10** °C
